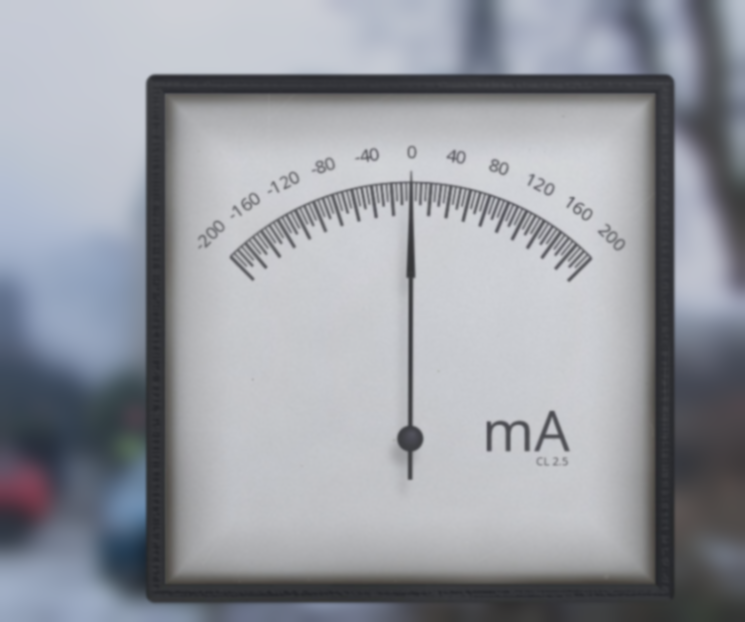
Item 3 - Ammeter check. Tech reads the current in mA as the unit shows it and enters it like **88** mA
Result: **0** mA
